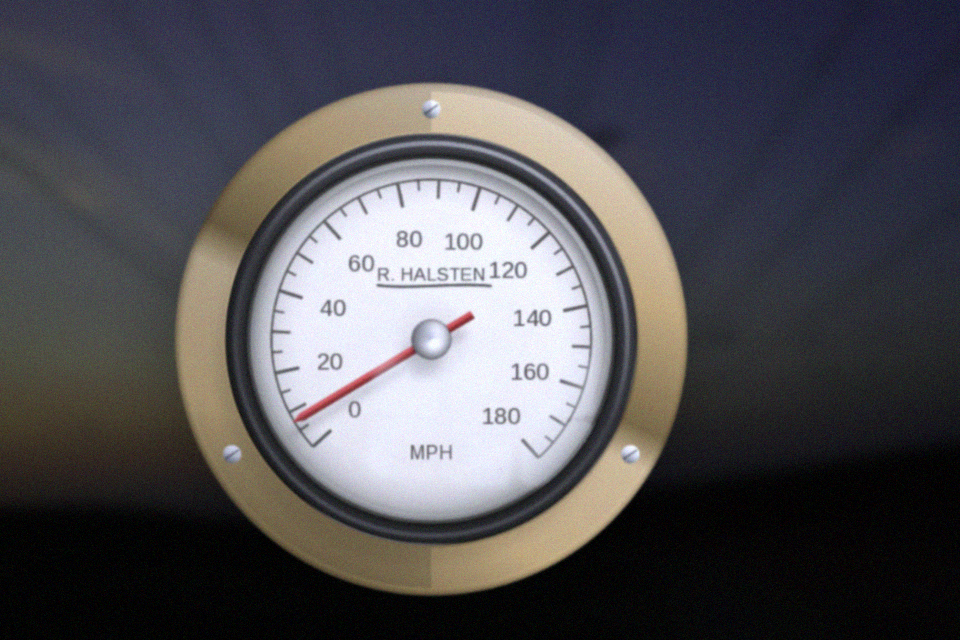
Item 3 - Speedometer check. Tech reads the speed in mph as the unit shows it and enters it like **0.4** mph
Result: **7.5** mph
